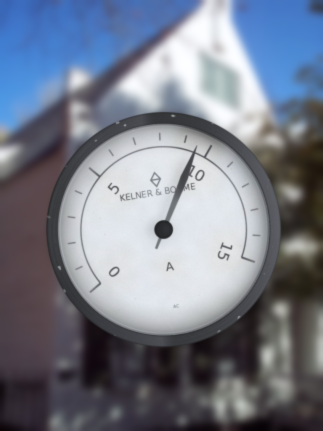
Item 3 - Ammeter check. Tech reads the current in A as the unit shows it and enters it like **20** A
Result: **9.5** A
